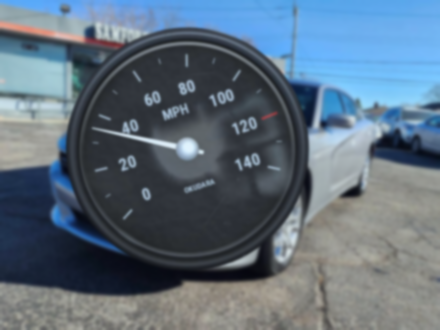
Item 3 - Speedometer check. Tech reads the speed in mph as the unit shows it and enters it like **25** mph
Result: **35** mph
